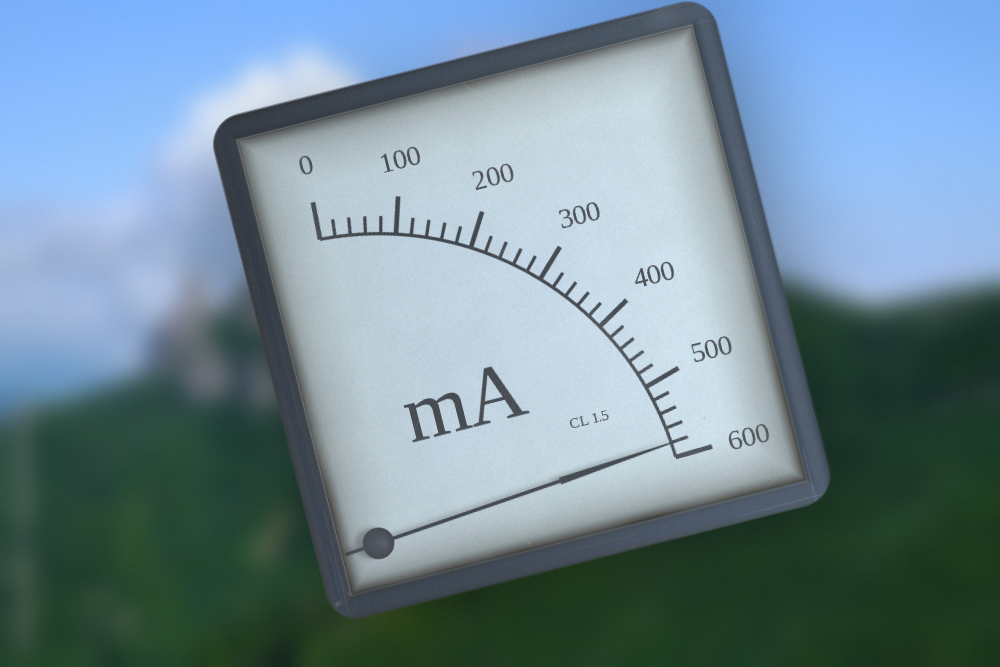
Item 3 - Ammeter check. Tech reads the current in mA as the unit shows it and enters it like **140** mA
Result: **580** mA
